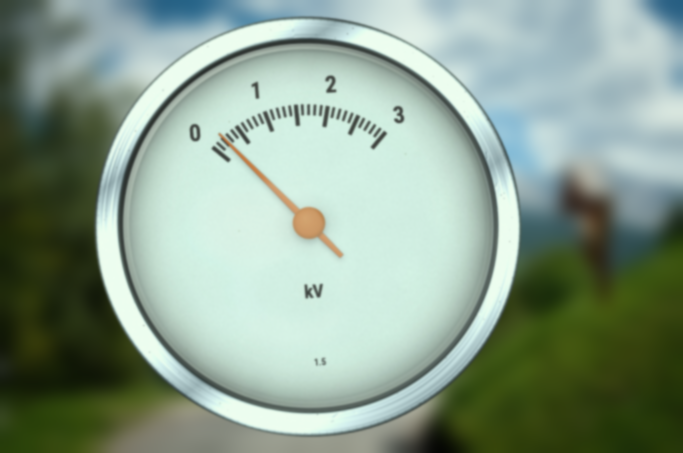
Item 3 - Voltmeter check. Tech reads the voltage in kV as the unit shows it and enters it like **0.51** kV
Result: **0.2** kV
